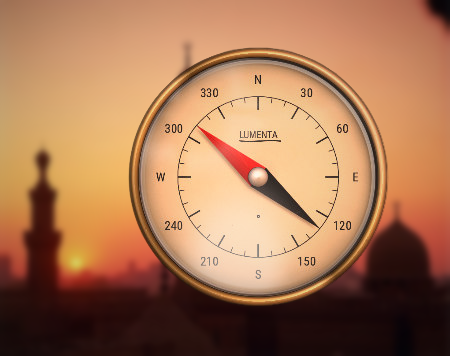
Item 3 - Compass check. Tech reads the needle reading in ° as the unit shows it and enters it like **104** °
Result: **310** °
